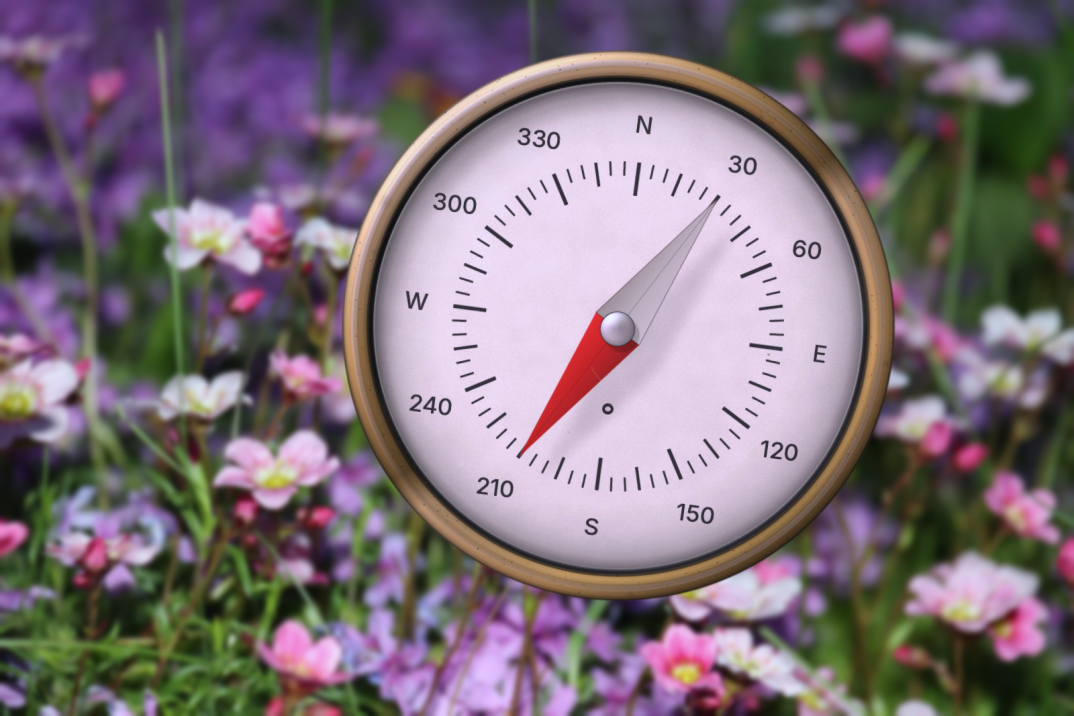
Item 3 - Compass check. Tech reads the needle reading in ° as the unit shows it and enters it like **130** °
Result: **210** °
